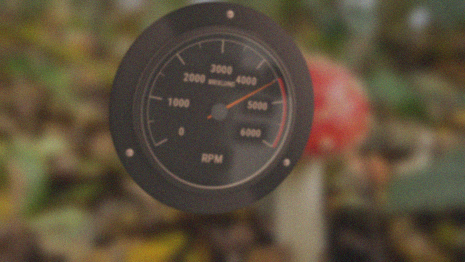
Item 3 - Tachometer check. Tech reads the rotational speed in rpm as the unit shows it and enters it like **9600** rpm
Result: **4500** rpm
